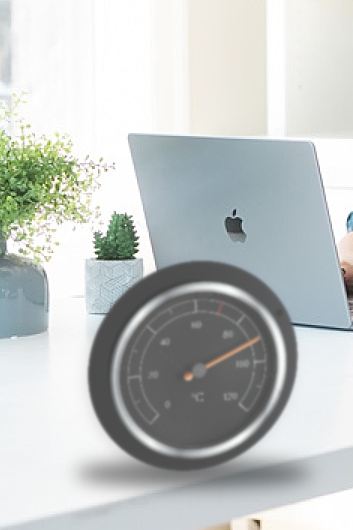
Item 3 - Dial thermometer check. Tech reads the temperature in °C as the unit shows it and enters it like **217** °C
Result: **90** °C
